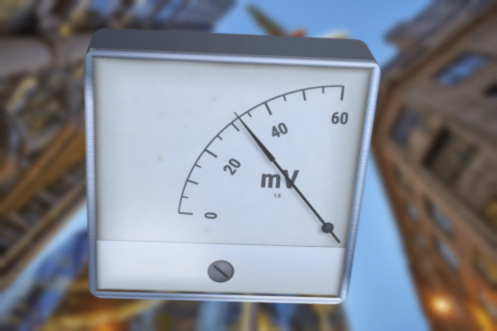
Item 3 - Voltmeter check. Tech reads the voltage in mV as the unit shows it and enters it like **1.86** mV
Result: **32.5** mV
